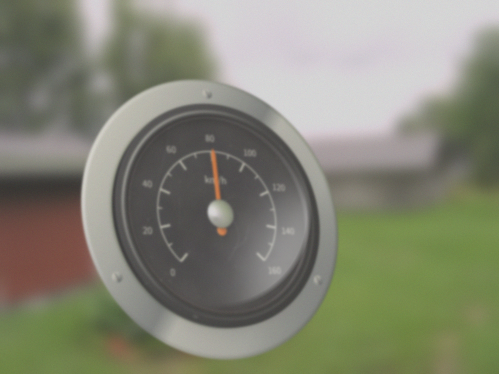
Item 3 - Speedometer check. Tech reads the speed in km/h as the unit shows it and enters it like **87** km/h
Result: **80** km/h
